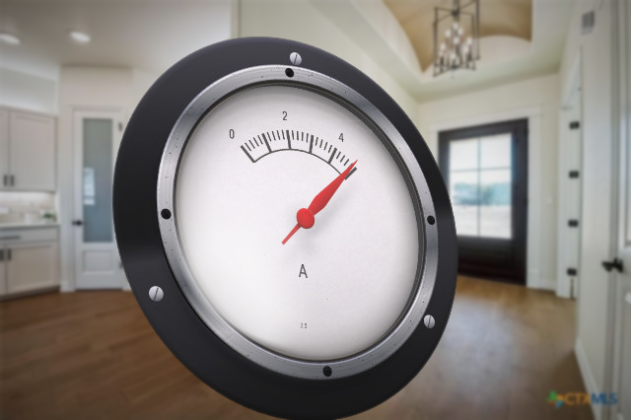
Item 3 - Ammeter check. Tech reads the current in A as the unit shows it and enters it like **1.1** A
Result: **4.8** A
